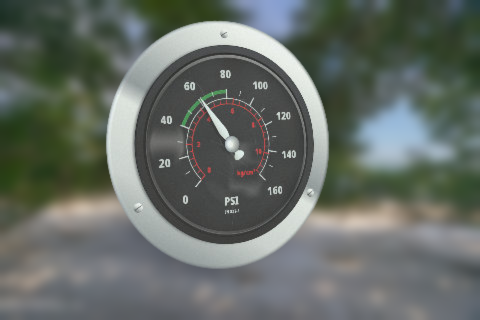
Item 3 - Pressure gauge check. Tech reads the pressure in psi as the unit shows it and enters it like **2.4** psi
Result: **60** psi
